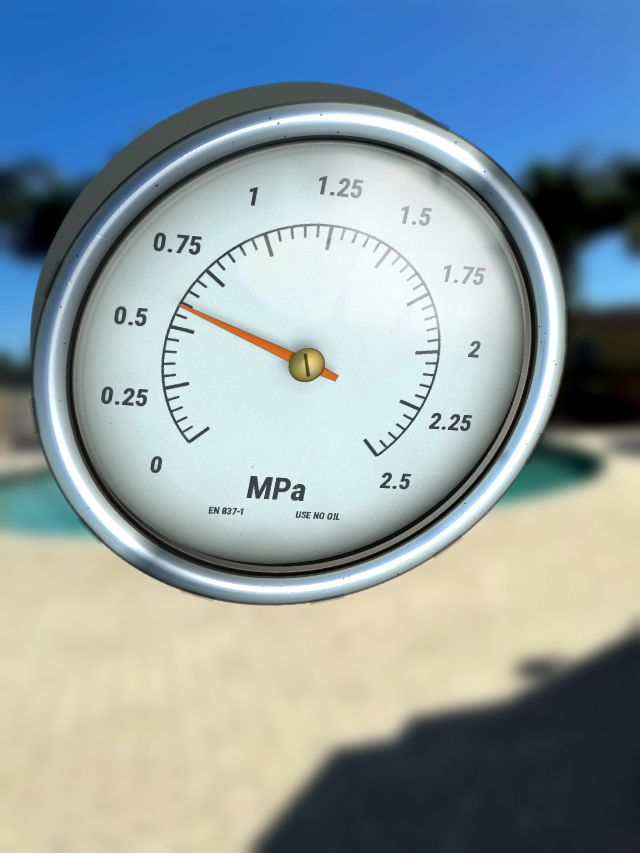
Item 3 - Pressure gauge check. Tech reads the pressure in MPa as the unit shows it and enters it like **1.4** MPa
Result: **0.6** MPa
